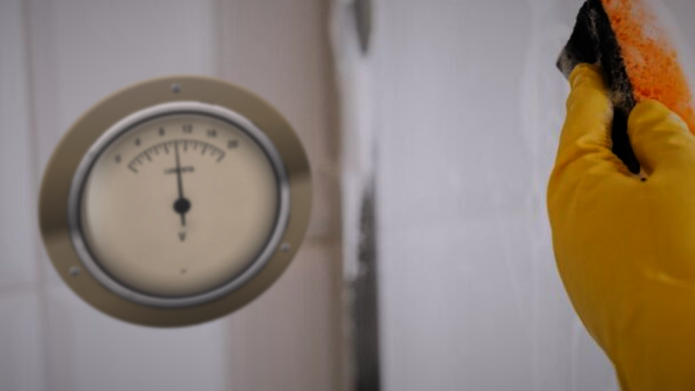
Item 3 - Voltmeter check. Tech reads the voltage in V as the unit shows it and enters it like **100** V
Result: **10** V
